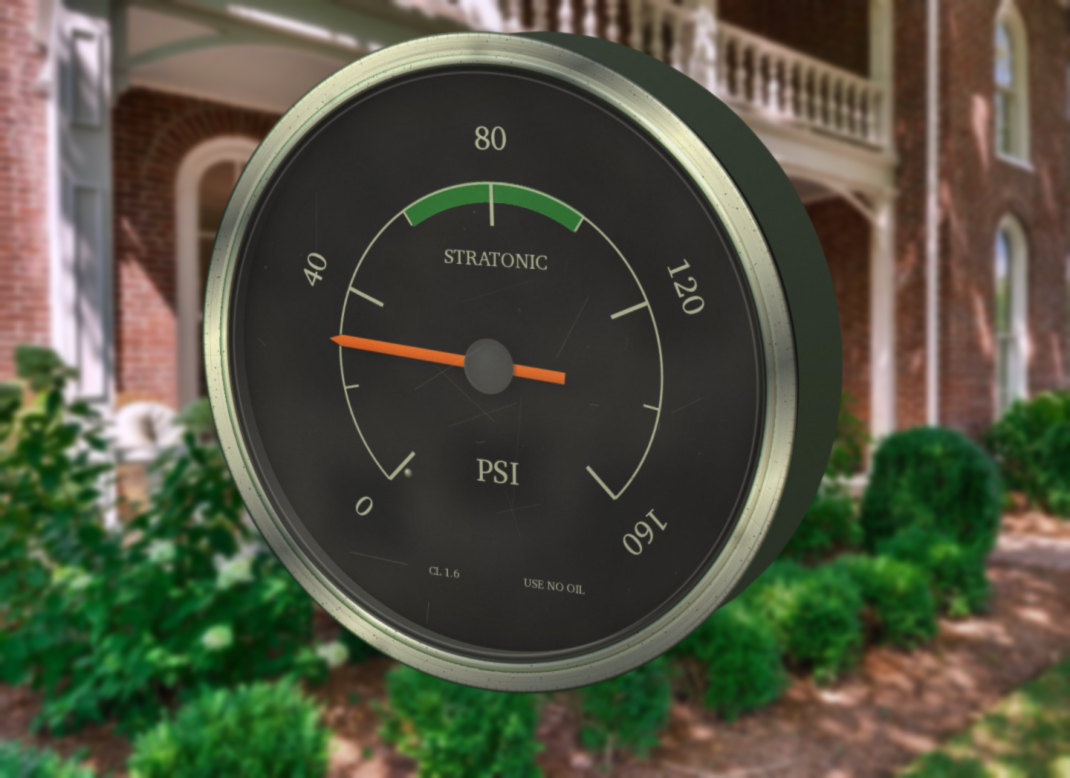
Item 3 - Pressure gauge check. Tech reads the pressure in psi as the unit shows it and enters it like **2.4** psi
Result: **30** psi
